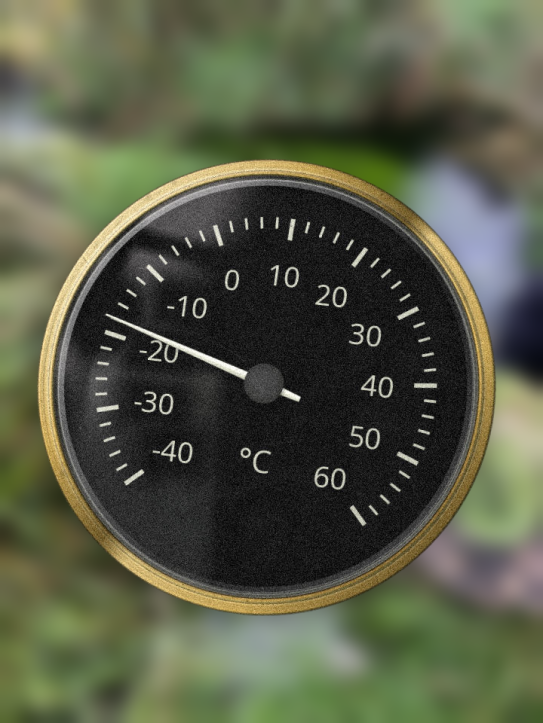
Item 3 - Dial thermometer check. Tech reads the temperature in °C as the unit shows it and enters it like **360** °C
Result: **-18** °C
